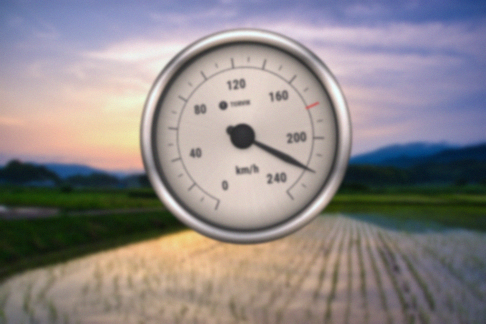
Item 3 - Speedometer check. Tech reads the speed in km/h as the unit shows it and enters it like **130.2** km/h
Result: **220** km/h
